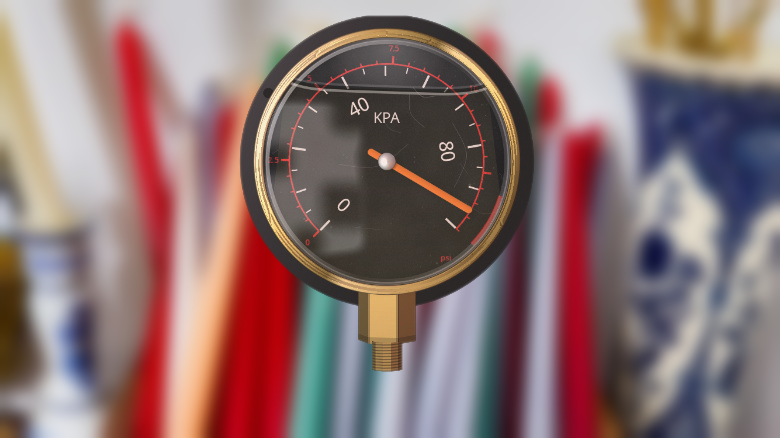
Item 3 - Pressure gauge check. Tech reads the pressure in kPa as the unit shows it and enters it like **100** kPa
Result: **95** kPa
